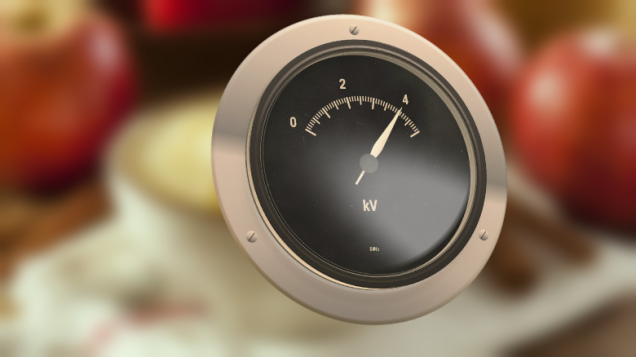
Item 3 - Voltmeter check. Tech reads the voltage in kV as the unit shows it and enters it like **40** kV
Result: **4** kV
